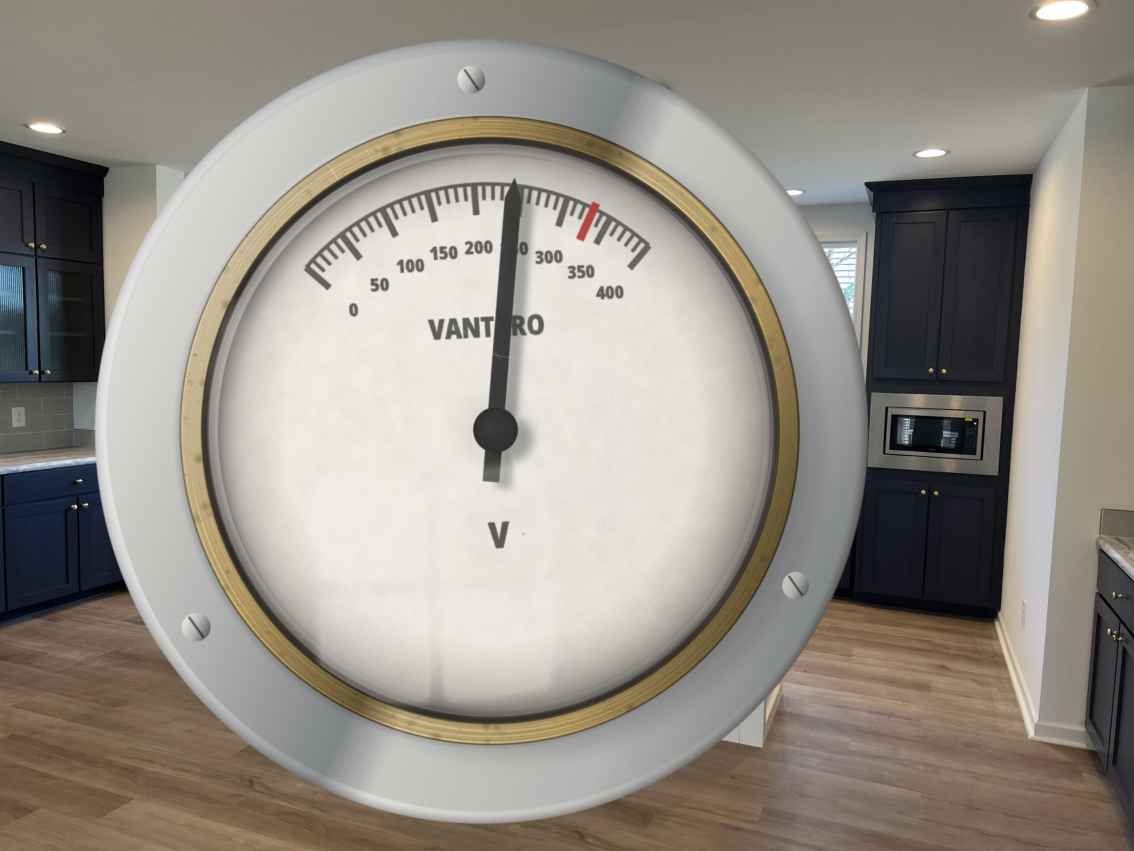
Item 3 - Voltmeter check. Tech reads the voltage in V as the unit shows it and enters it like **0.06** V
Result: **240** V
